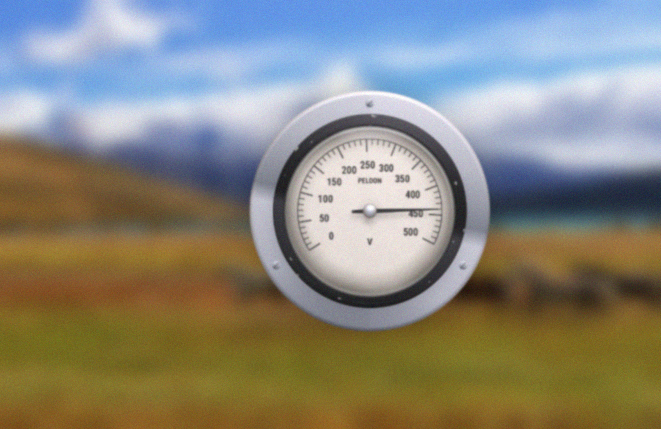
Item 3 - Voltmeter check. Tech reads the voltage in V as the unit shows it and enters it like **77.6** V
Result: **440** V
